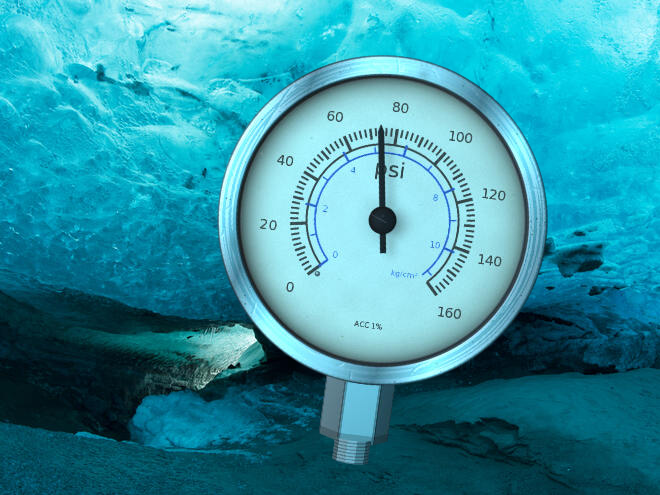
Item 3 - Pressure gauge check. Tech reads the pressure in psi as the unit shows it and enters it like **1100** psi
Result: **74** psi
